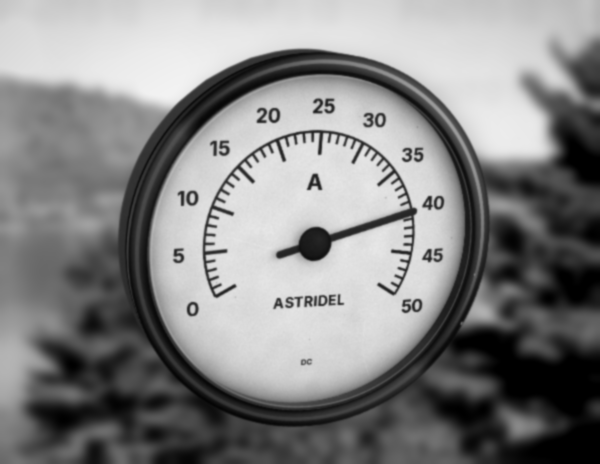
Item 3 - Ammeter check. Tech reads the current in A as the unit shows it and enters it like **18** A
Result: **40** A
